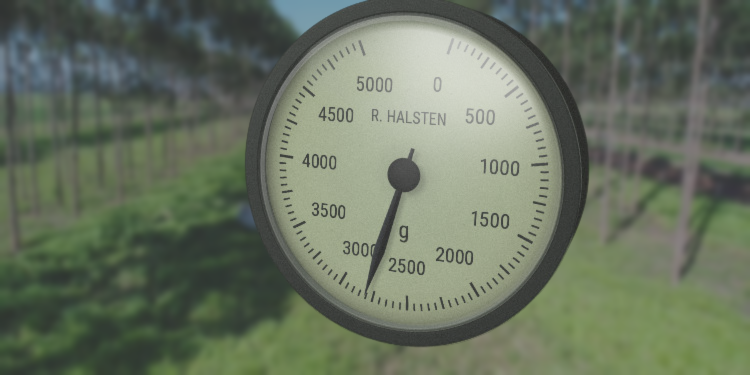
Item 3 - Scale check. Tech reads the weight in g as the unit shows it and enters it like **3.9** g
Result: **2800** g
